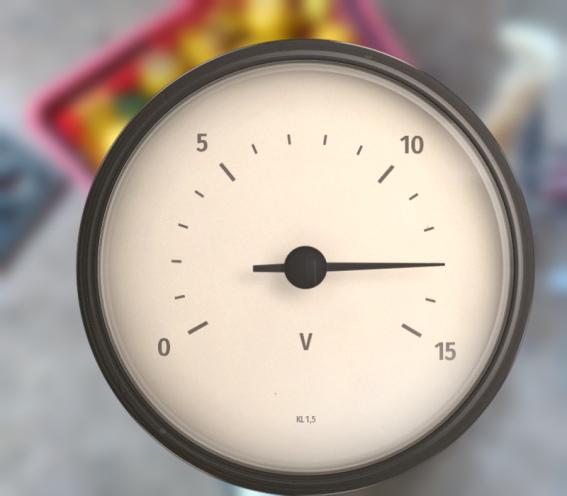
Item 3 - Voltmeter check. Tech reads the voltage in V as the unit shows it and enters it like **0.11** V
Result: **13** V
